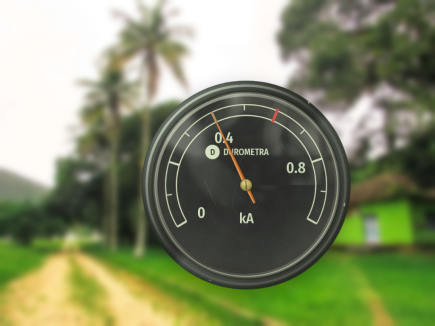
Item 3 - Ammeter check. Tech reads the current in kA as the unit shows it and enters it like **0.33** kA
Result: **0.4** kA
